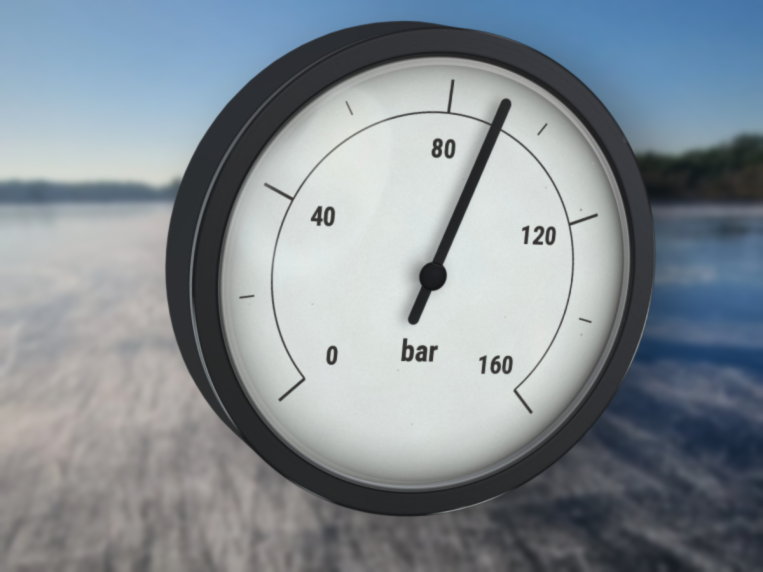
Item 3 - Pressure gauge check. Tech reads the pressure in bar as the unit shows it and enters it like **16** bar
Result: **90** bar
